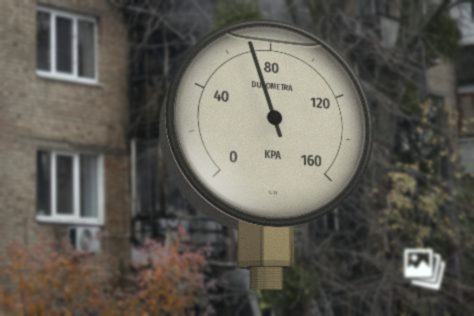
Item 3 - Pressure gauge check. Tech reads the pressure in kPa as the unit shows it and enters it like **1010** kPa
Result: **70** kPa
